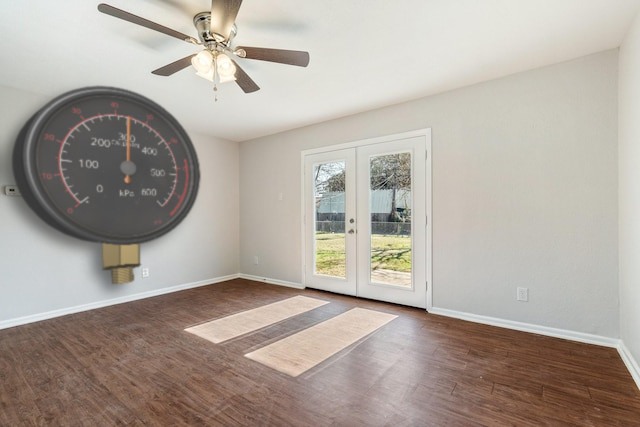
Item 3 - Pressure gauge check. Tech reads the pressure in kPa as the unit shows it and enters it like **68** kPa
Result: **300** kPa
